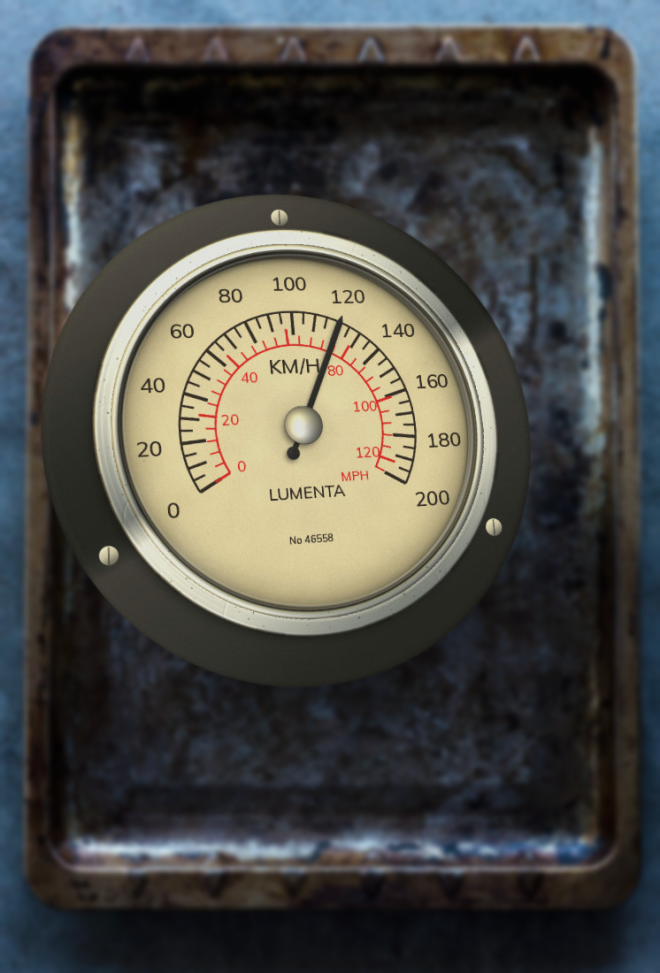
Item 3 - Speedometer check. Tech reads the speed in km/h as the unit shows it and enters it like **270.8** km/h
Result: **120** km/h
